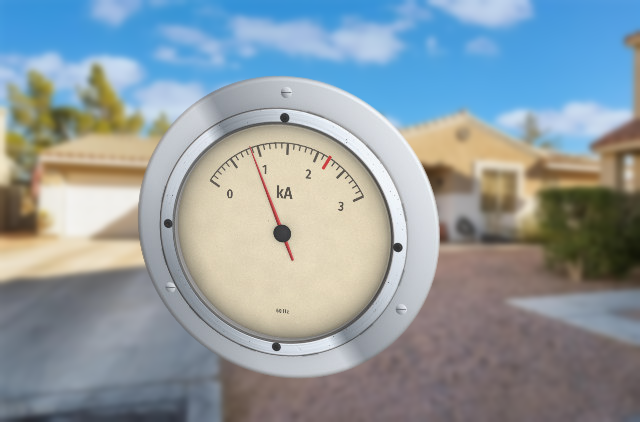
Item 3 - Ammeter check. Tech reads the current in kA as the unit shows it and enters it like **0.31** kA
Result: **0.9** kA
